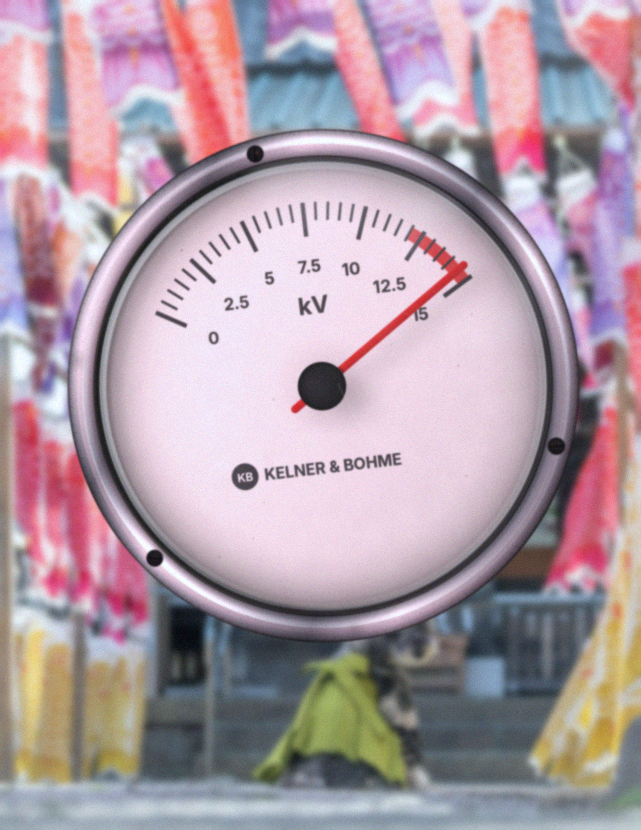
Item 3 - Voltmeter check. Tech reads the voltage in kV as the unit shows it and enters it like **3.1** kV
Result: **14.5** kV
